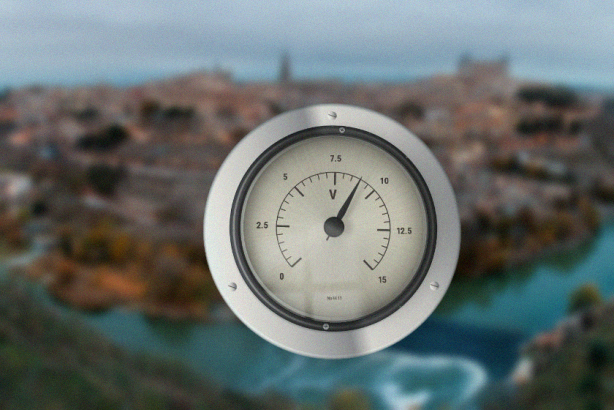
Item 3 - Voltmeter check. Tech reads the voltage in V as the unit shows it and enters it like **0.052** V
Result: **9** V
